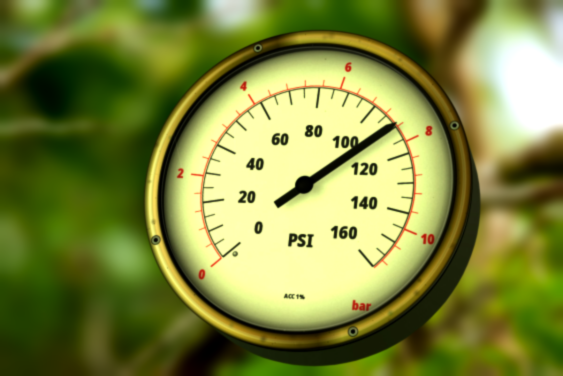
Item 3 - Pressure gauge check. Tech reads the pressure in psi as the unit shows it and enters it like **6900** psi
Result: **110** psi
